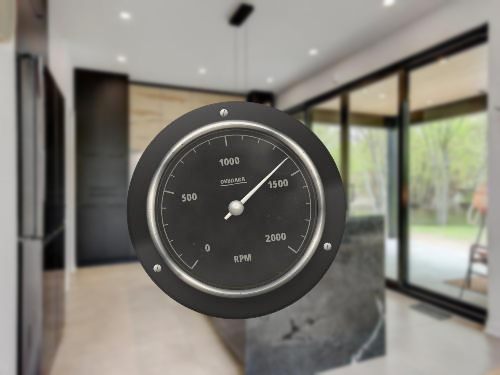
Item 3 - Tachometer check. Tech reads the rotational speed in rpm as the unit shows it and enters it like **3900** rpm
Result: **1400** rpm
